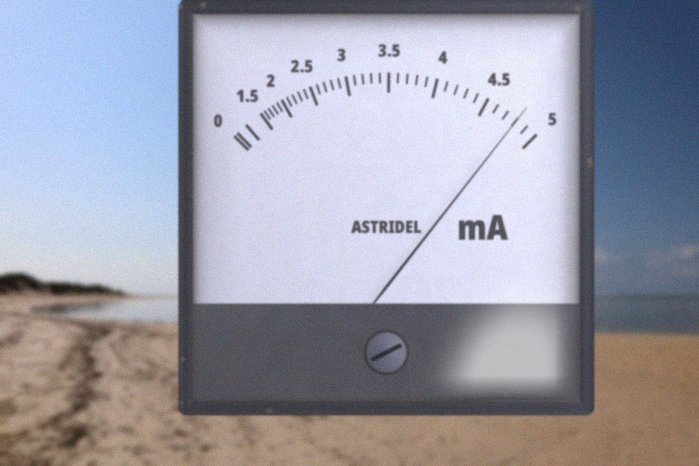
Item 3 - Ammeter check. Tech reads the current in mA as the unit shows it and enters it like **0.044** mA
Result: **4.8** mA
